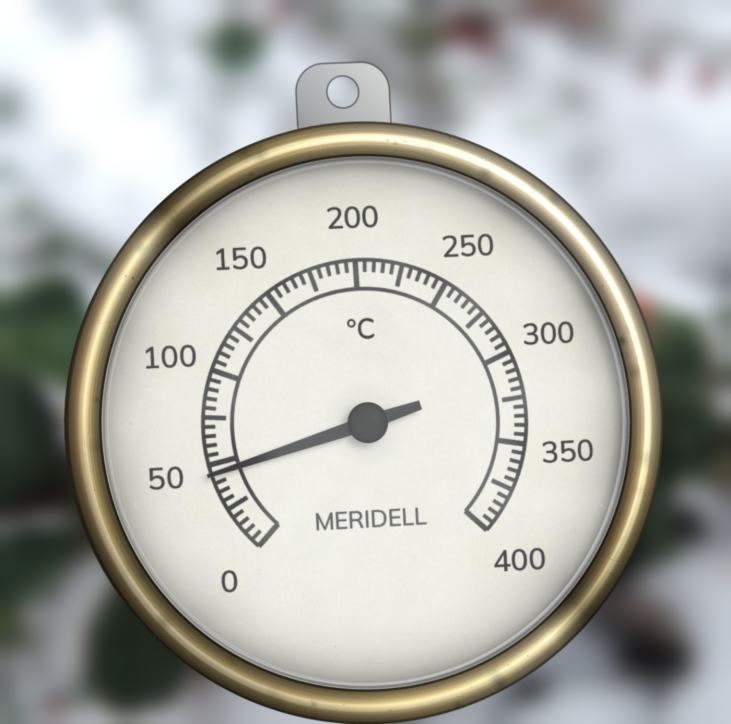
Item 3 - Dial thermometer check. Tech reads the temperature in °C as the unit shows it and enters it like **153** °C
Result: **45** °C
